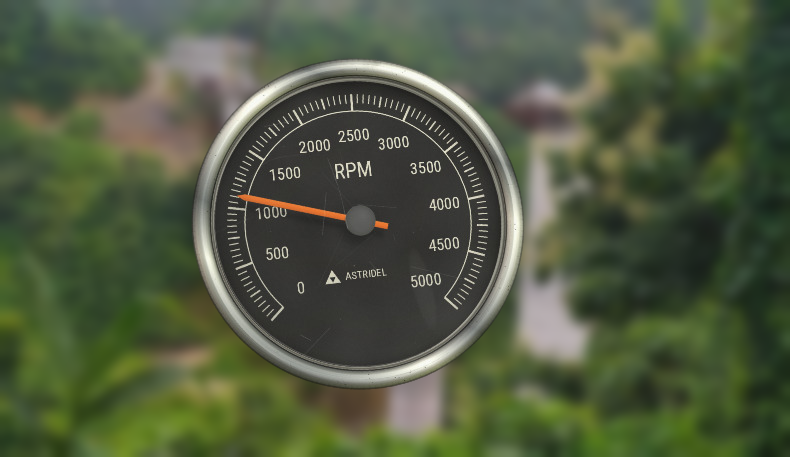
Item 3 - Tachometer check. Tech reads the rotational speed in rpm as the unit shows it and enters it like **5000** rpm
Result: **1100** rpm
